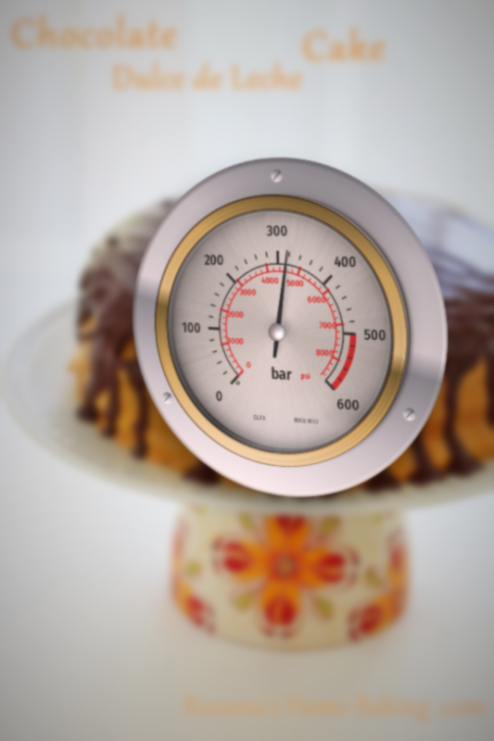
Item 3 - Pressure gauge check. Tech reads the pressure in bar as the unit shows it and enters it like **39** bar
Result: **320** bar
